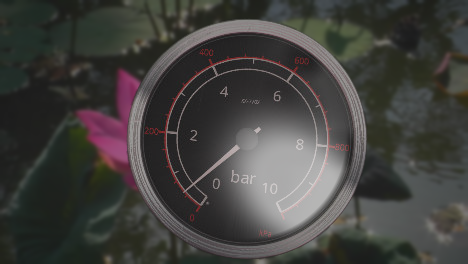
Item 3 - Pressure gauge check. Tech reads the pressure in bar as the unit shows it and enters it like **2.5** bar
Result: **0.5** bar
